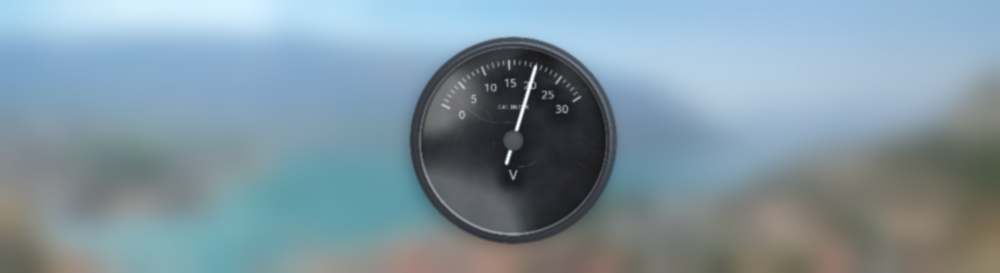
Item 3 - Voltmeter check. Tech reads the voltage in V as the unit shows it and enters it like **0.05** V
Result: **20** V
